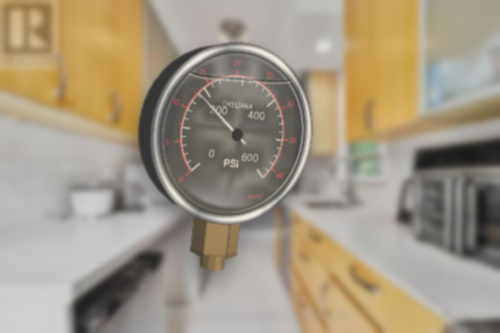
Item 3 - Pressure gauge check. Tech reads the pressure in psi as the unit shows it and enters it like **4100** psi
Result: **180** psi
